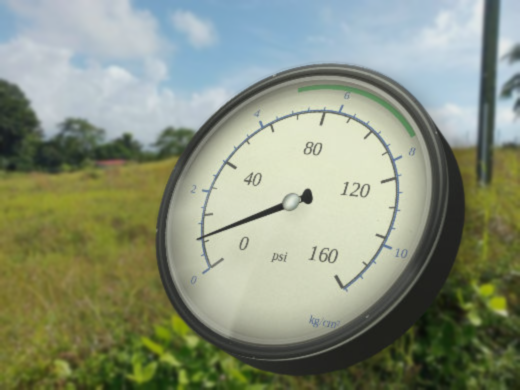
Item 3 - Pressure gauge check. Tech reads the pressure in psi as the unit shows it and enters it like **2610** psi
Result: **10** psi
